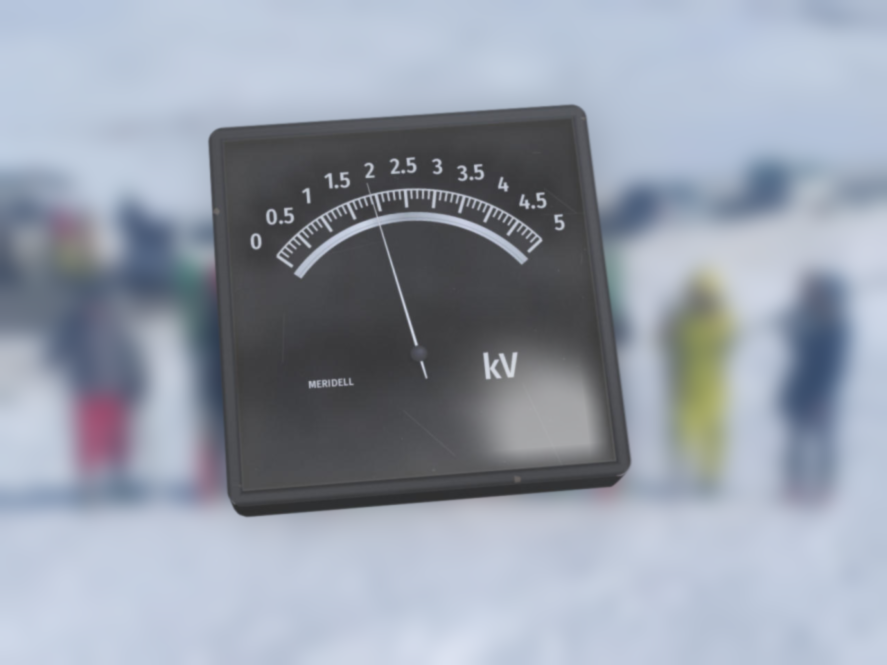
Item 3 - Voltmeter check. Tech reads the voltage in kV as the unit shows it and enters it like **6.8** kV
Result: **1.9** kV
